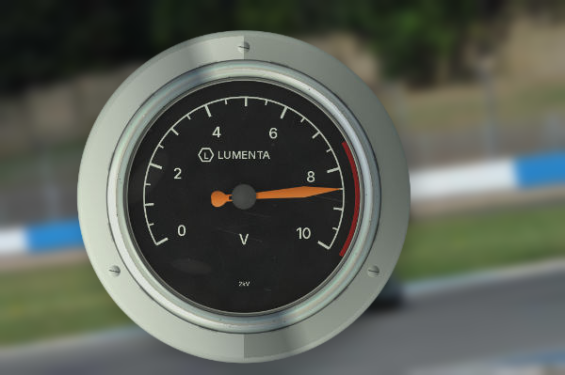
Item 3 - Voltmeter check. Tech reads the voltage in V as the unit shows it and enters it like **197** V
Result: **8.5** V
